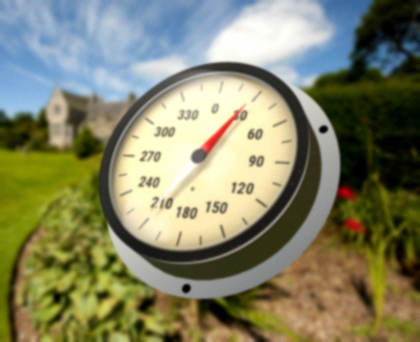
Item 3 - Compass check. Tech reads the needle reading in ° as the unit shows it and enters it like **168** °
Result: **30** °
